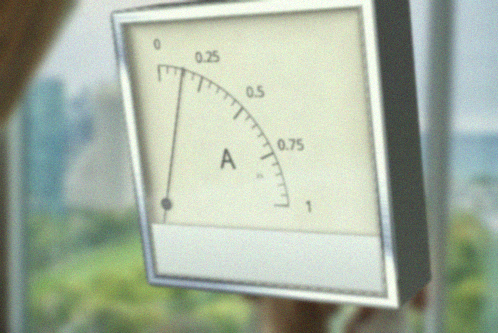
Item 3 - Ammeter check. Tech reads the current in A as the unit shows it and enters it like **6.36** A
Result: **0.15** A
